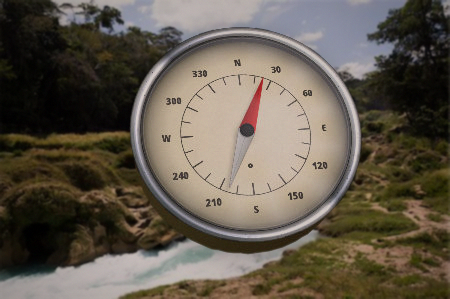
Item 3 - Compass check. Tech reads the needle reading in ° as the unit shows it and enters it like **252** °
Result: **22.5** °
